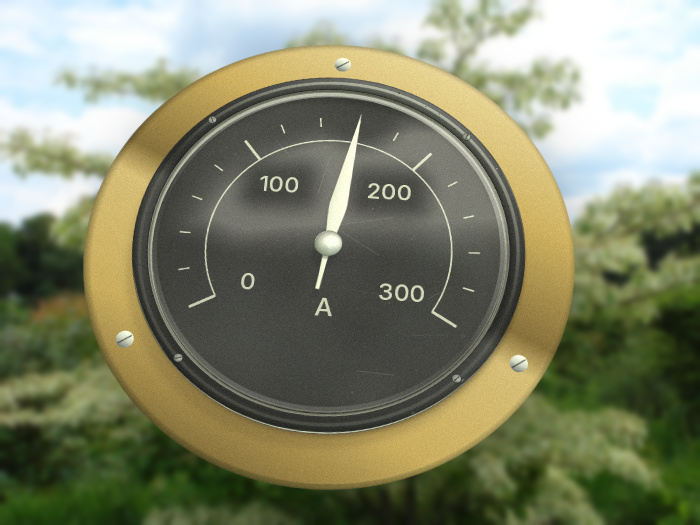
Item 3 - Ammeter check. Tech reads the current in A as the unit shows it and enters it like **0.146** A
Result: **160** A
